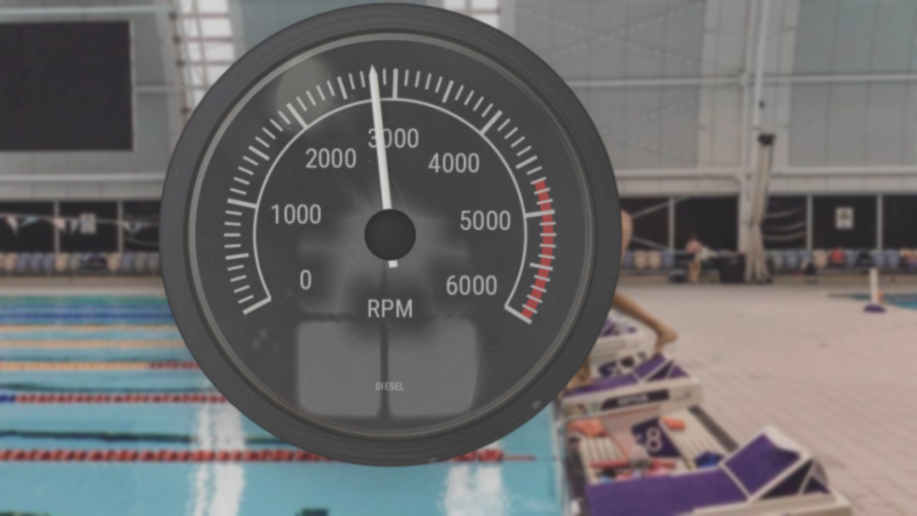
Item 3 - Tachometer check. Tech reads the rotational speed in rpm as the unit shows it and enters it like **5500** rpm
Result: **2800** rpm
